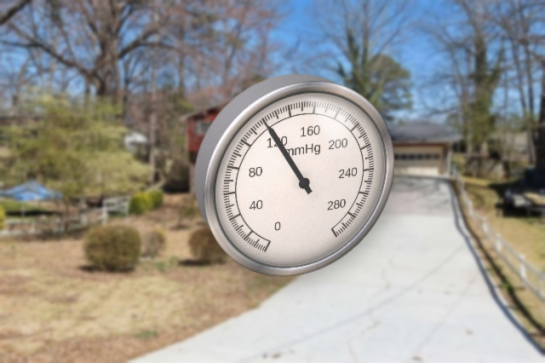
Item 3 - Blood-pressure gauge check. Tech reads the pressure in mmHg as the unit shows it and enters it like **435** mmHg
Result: **120** mmHg
